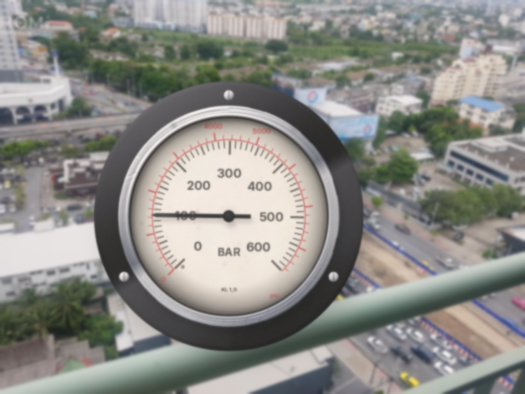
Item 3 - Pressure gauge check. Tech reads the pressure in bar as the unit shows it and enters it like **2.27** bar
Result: **100** bar
